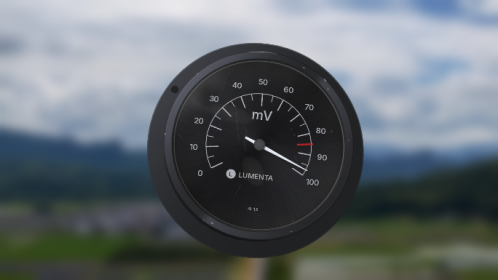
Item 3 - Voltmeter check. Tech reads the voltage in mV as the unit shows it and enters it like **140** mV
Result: **97.5** mV
